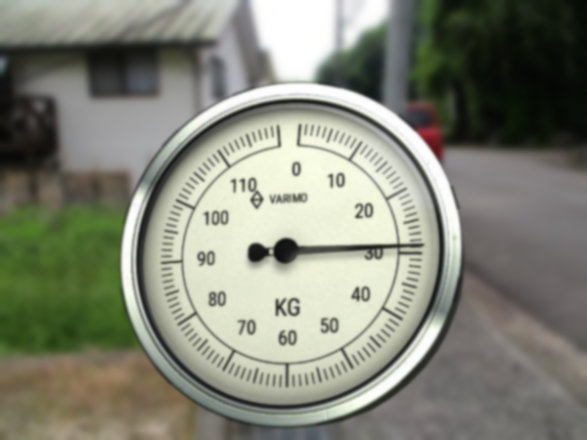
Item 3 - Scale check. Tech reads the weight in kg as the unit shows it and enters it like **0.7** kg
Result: **29** kg
